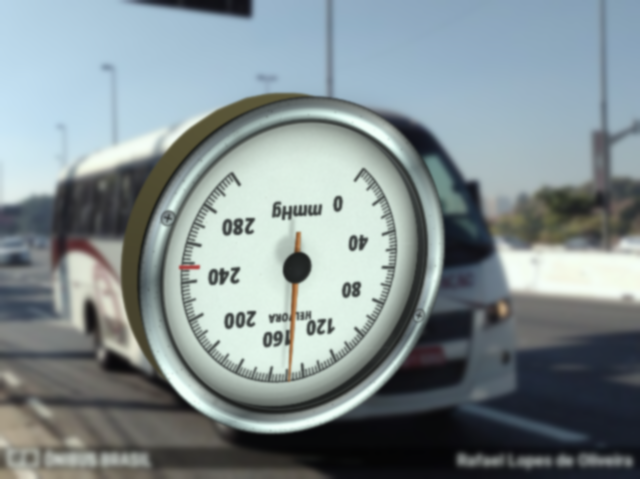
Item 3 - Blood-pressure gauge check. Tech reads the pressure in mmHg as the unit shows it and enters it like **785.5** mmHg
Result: **150** mmHg
